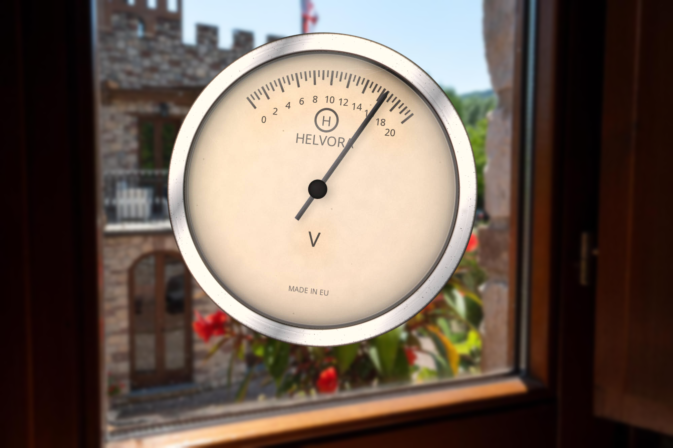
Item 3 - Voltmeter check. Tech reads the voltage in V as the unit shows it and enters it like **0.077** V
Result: **16.5** V
